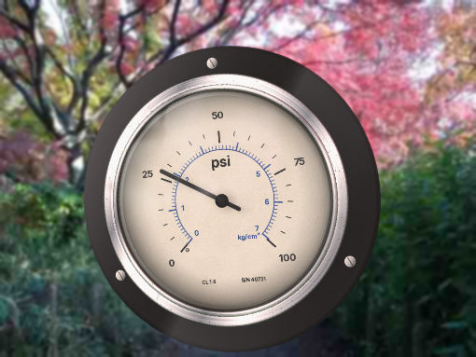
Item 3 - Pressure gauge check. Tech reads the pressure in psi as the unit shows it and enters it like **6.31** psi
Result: **27.5** psi
